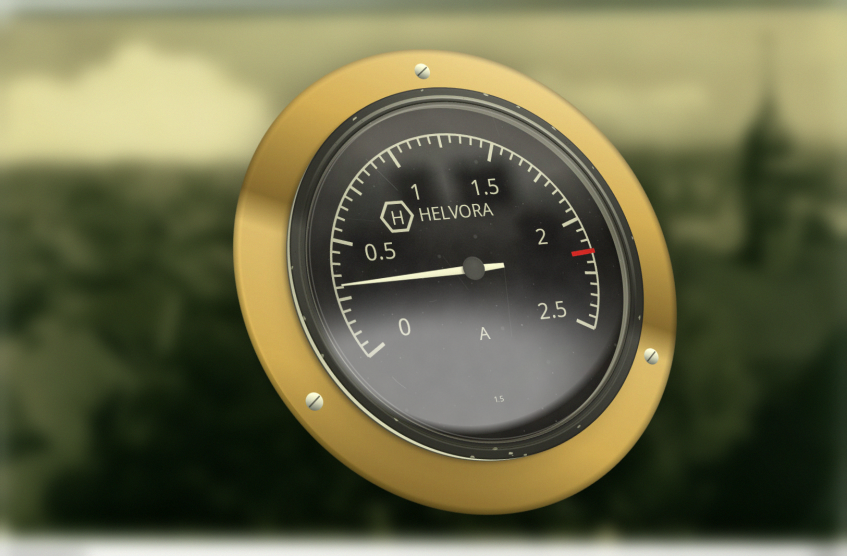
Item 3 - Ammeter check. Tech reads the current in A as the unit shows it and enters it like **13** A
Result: **0.3** A
